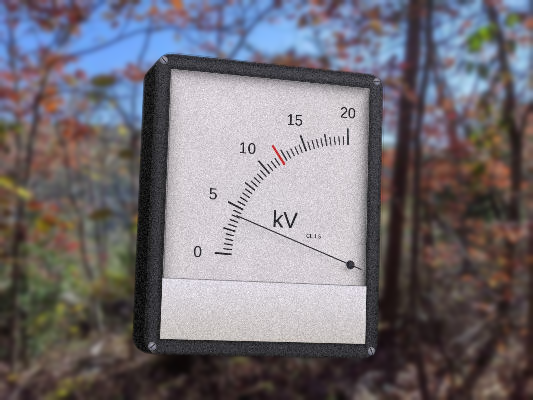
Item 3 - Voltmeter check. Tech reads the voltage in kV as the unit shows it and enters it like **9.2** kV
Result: **4** kV
